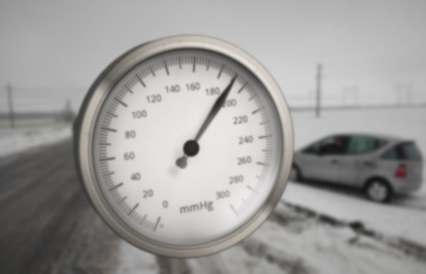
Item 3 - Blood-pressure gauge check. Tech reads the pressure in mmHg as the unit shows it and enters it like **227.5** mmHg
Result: **190** mmHg
